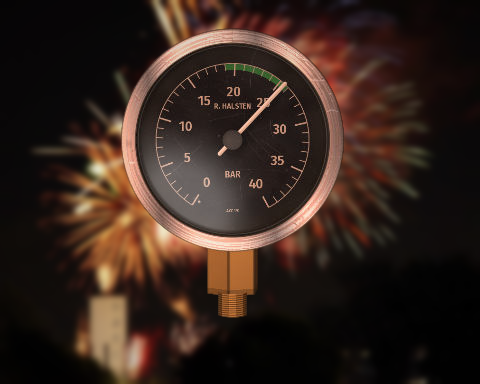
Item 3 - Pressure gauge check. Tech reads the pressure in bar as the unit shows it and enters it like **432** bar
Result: **25.5** bar
